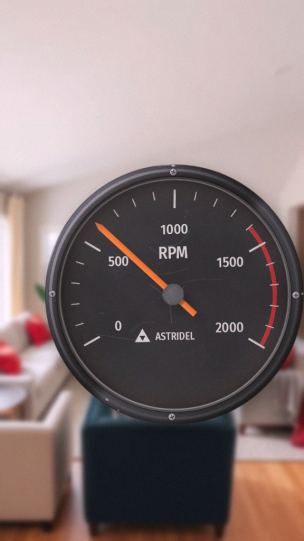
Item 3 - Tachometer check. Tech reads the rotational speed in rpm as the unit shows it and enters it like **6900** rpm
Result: **600** rpm
